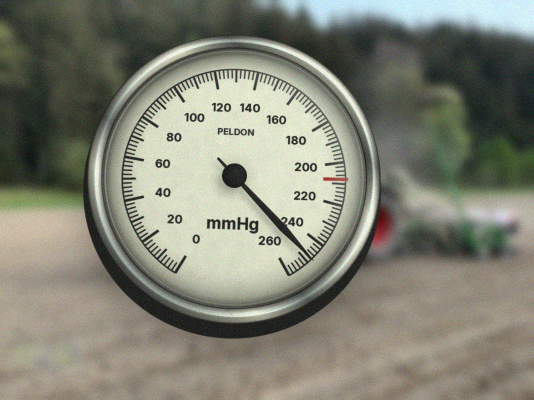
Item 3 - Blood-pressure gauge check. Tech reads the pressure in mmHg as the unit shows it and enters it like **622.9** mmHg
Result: **248** mmHg
